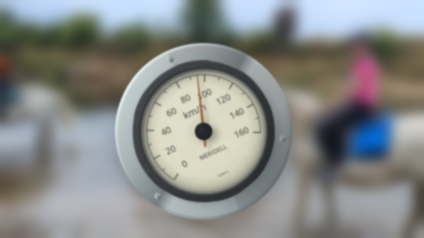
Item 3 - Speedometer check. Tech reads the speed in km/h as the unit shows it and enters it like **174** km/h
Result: **95** km/h
